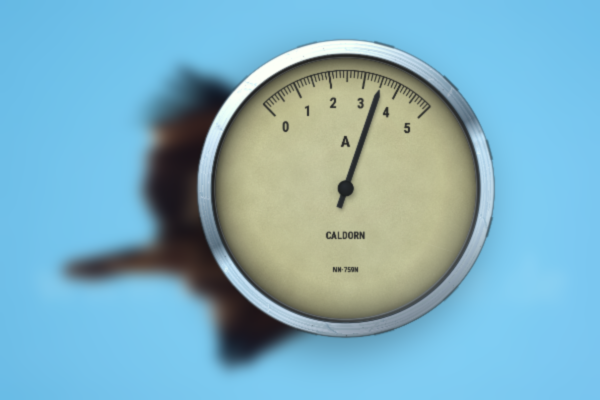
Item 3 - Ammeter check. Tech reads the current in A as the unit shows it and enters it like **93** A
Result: **3.5** A
